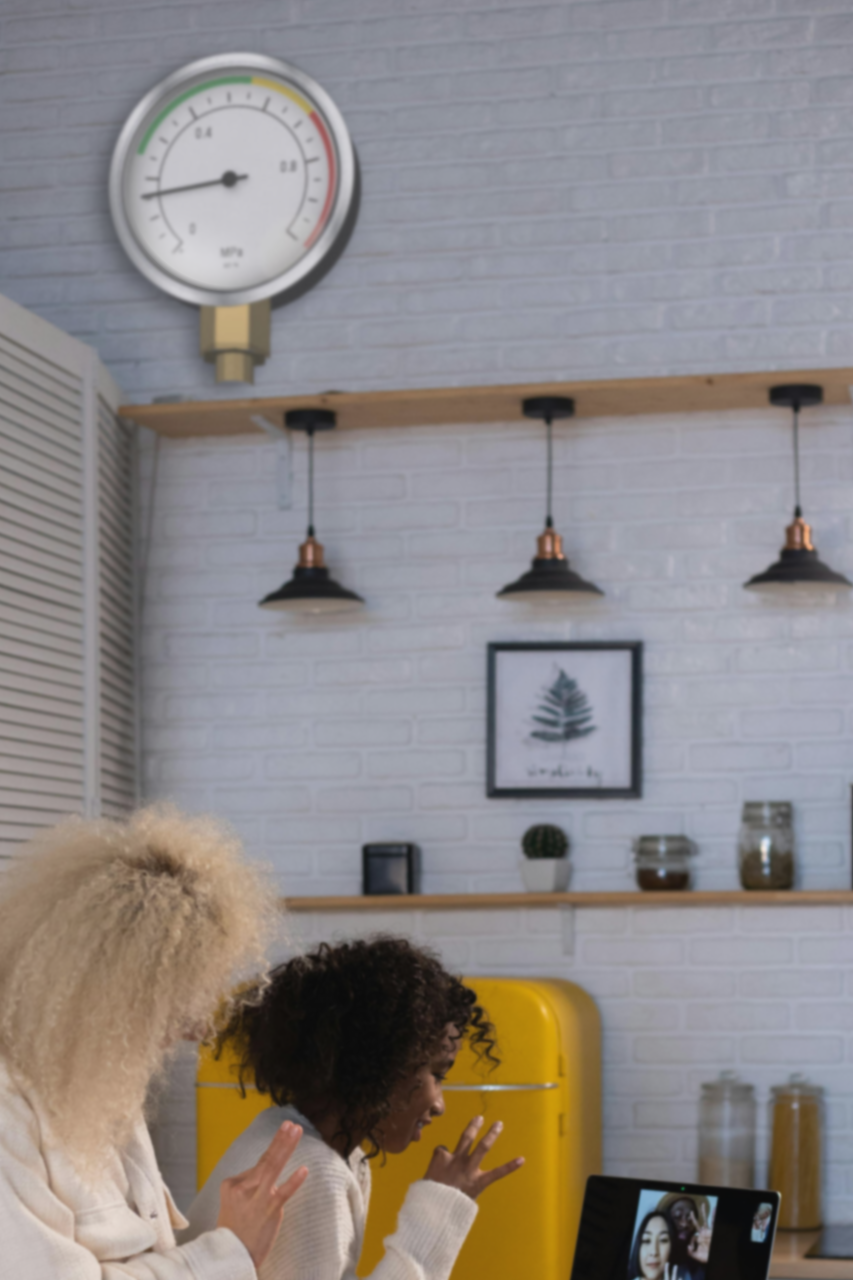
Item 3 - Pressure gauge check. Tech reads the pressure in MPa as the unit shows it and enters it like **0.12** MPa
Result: **0.15** MPa
